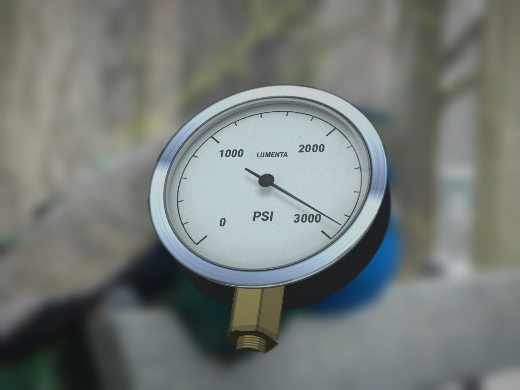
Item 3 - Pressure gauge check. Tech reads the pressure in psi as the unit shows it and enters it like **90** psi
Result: **2900** psi
